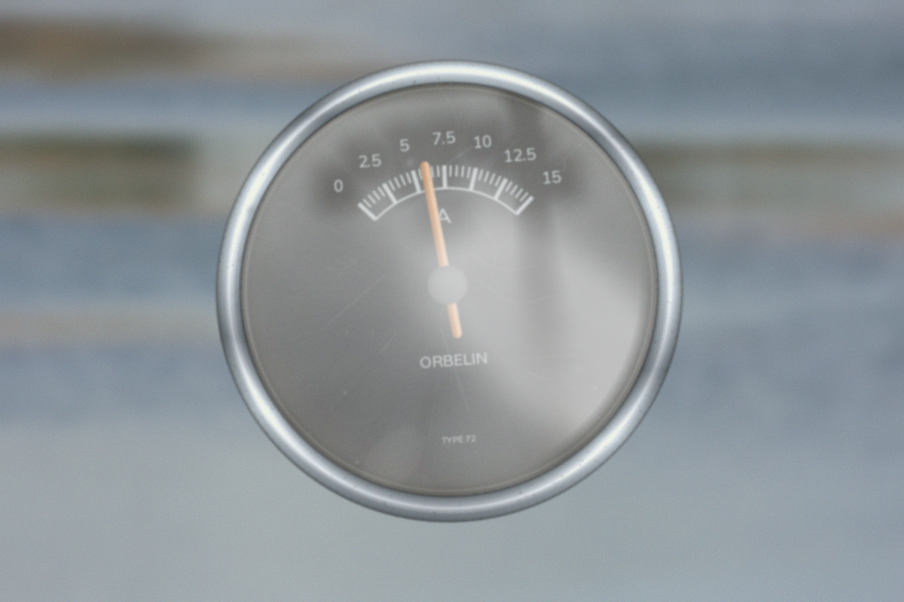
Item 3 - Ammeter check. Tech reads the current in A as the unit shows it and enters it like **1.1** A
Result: **6** A
